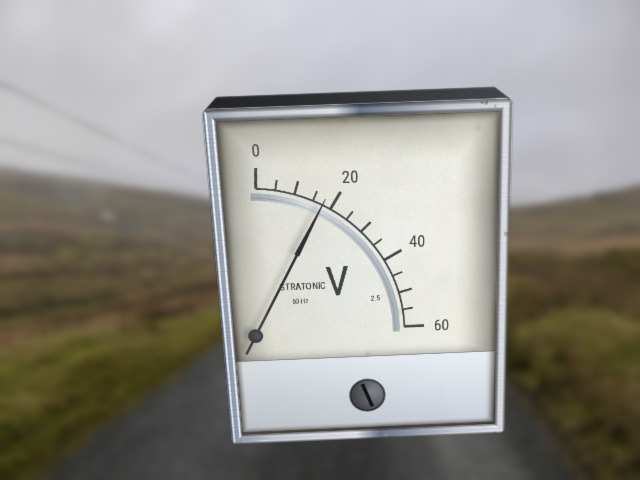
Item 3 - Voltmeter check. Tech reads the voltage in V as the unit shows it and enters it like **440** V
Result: **17.5** V
